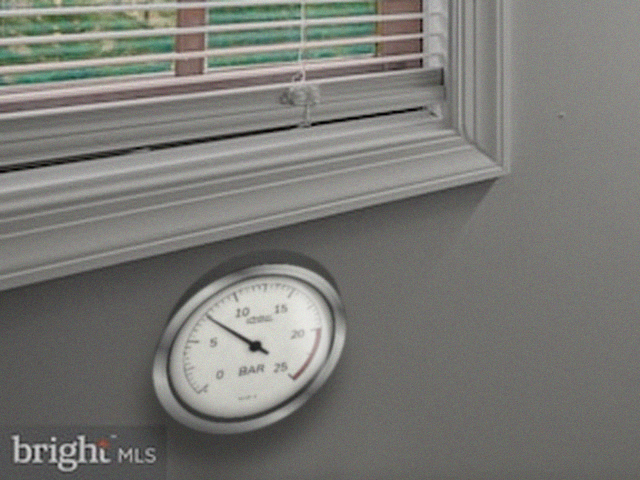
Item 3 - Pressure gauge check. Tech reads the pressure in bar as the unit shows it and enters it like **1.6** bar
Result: **7.5** bar
